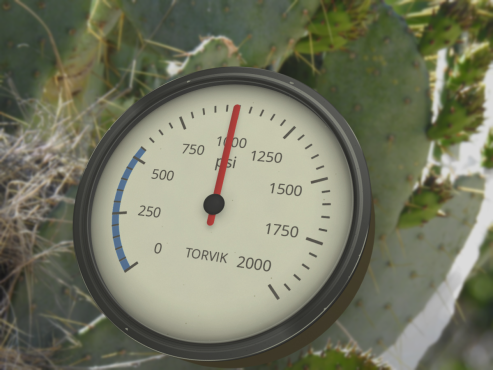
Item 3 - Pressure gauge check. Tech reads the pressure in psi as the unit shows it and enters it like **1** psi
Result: **1000** psi
